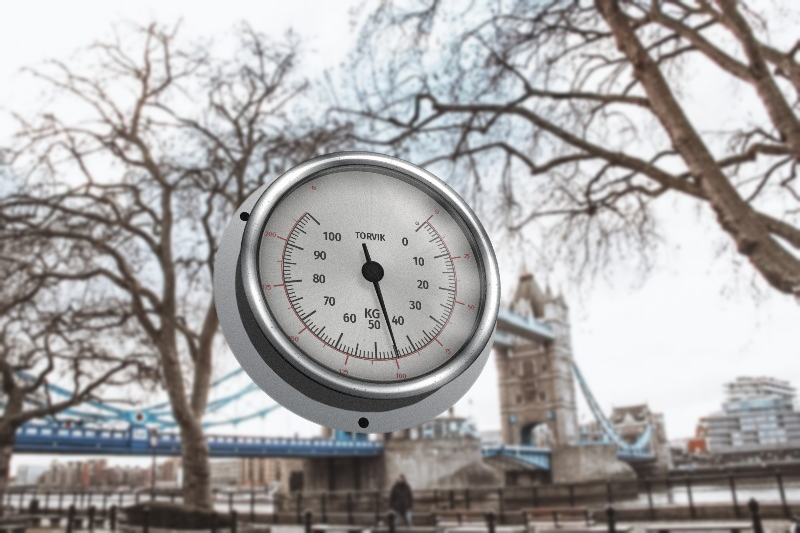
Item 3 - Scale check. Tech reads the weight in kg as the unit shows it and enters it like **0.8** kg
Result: **45** kg
